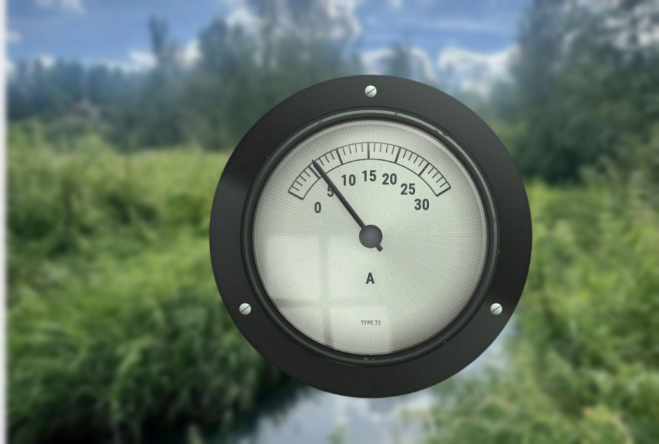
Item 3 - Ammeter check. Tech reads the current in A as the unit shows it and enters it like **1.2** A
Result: **6** A
